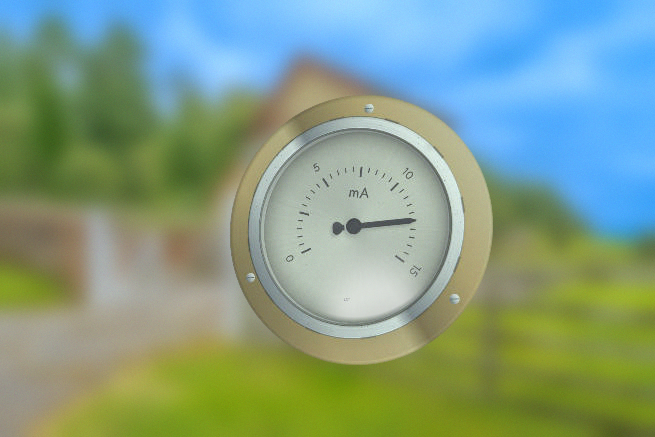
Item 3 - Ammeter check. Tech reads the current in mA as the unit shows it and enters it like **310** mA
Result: **12.5** mA
